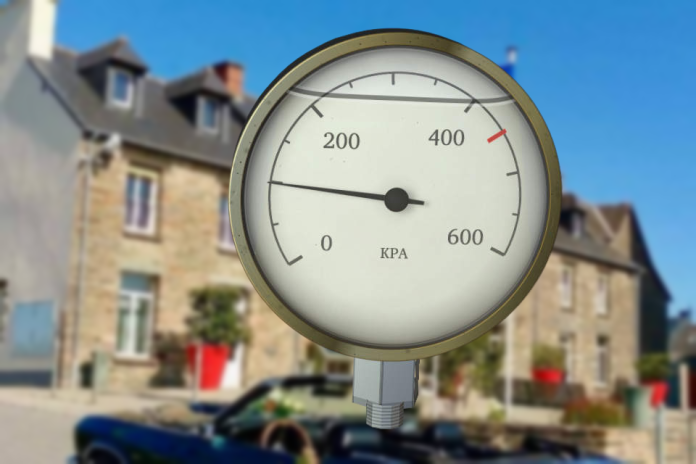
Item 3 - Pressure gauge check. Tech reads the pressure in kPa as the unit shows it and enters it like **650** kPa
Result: **100** kPa
